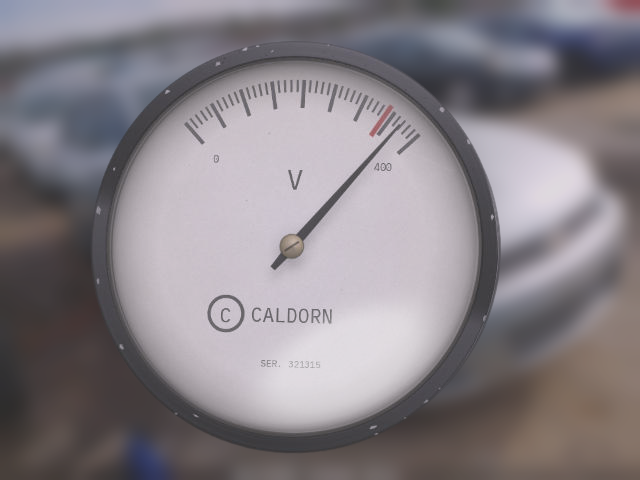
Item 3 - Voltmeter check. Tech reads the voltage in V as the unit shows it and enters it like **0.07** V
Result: **370** V
